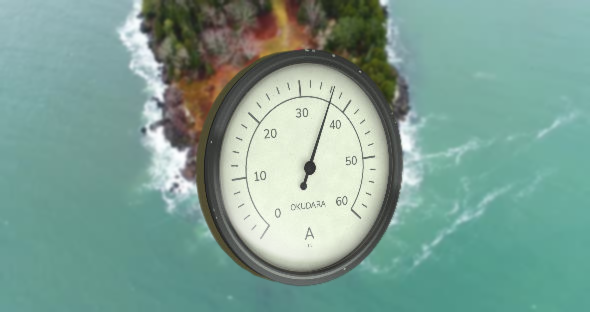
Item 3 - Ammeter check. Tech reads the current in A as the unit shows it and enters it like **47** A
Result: **36** A
